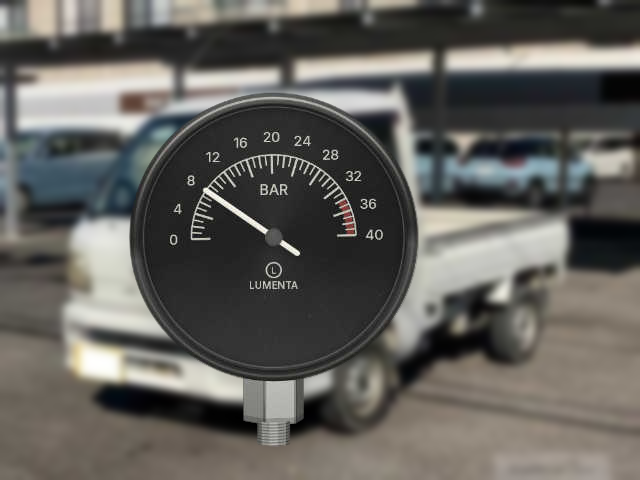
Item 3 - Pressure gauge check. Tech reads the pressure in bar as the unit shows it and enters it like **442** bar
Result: **8** bar
